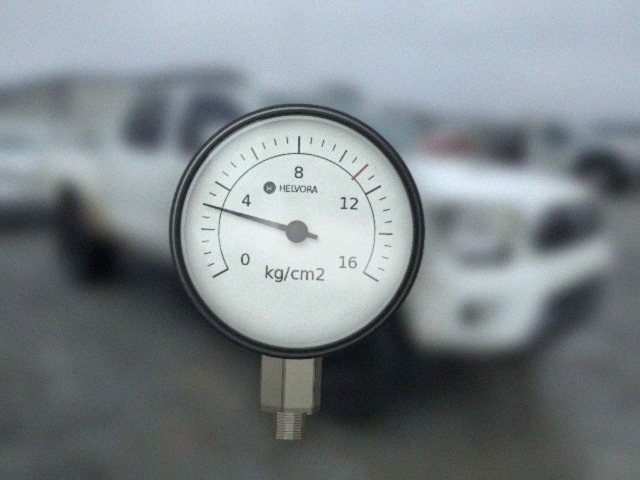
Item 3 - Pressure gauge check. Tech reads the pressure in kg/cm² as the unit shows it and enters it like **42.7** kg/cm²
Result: **3** kg/cm²
